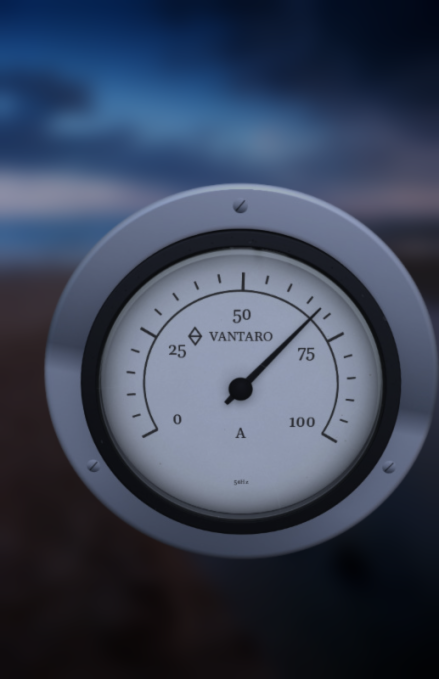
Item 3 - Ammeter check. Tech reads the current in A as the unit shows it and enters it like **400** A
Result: **67.5** A
